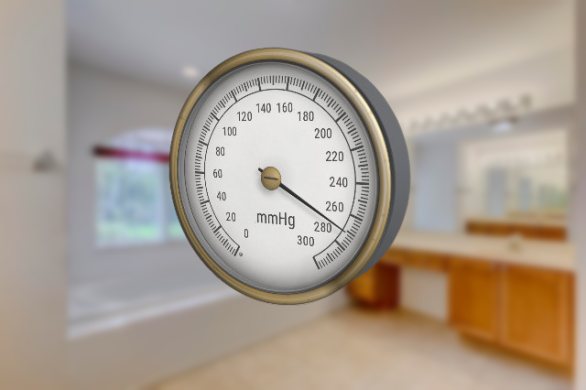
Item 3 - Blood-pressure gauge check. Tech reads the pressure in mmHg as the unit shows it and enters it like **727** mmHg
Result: **270** mmHg
